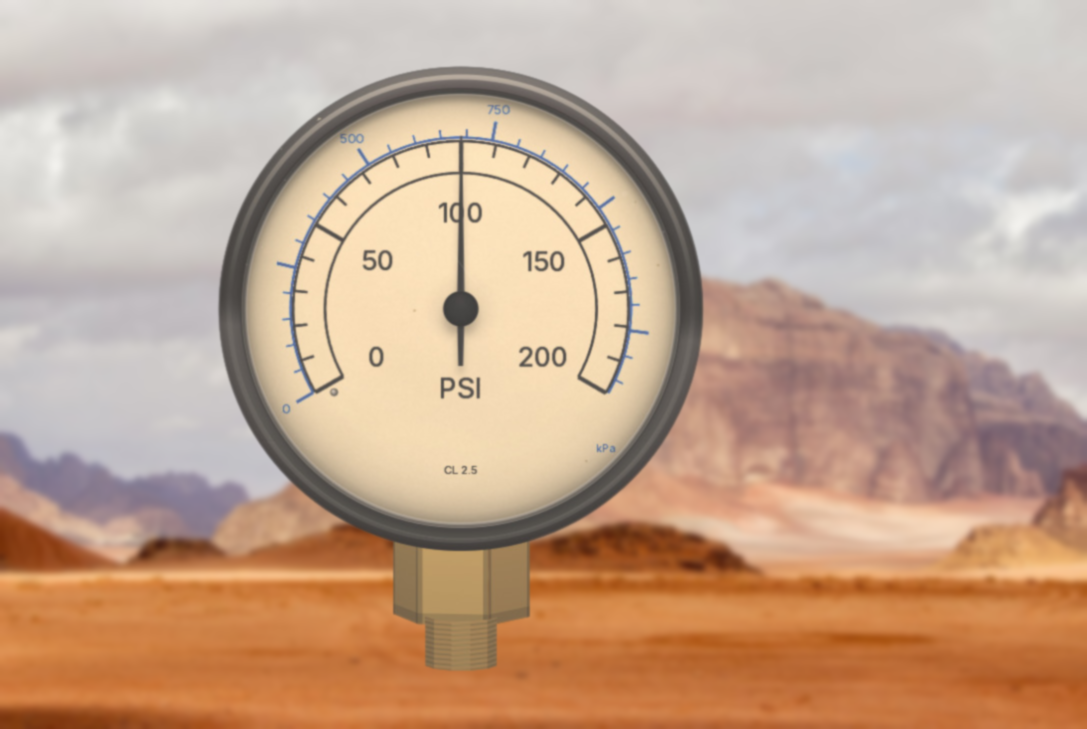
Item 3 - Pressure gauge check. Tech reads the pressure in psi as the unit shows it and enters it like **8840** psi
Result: **100** psi
